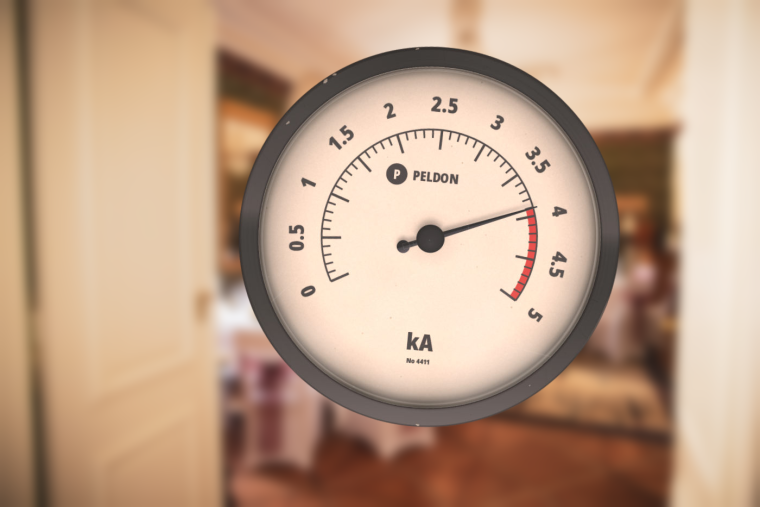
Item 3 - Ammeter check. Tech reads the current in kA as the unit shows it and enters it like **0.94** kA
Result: **3.9** kA
